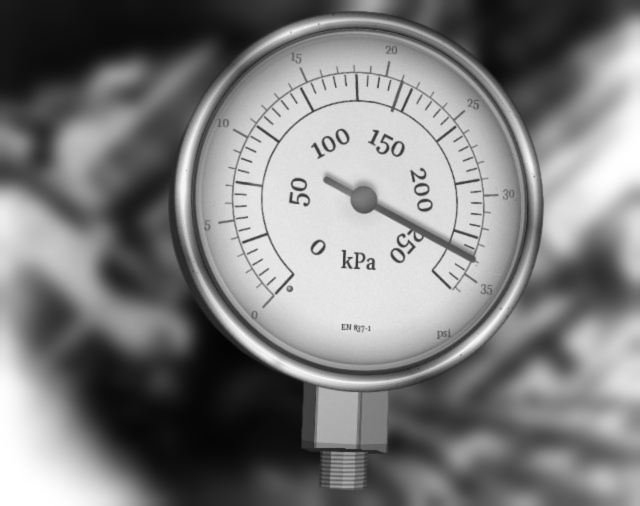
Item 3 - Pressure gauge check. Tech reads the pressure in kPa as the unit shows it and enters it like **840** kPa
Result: **235** kPa
